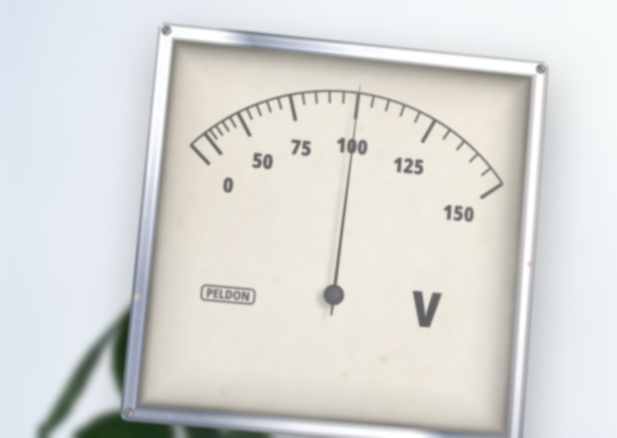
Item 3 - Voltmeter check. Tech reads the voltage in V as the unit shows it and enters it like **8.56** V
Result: **100** V
